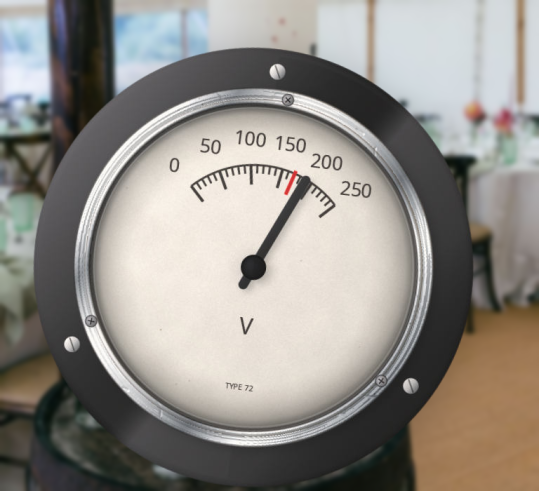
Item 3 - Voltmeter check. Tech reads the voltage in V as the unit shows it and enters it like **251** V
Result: **190** V
